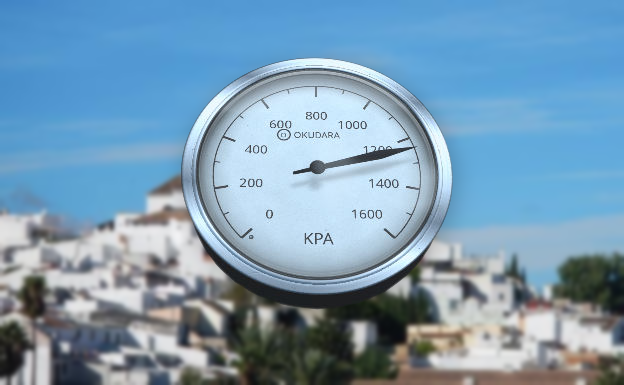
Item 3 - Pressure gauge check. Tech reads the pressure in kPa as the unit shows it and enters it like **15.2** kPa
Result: **1250** kPa
